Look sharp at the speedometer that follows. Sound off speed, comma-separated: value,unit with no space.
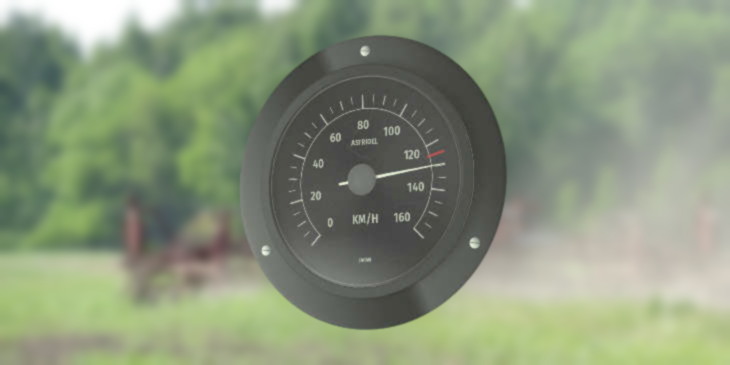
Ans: 130,km/h
